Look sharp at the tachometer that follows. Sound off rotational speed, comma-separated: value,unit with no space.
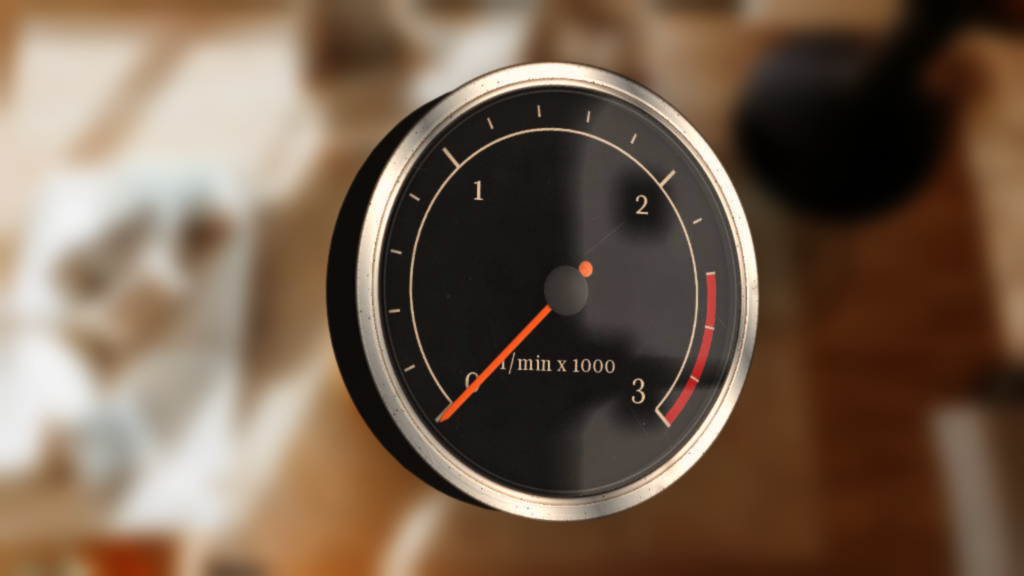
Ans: 0,rpm
